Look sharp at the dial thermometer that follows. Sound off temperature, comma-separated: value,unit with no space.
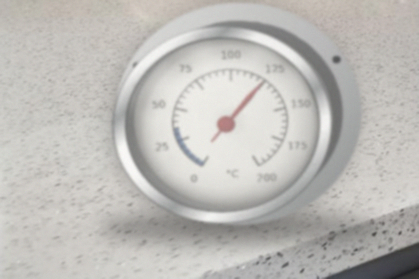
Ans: 125,°C
